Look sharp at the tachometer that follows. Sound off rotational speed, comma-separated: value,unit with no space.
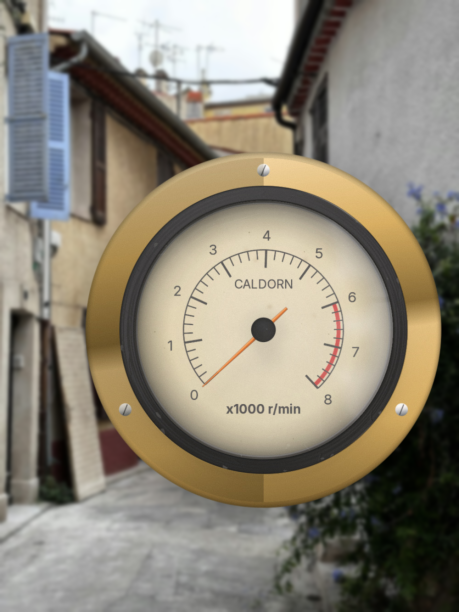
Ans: 0,rpm
